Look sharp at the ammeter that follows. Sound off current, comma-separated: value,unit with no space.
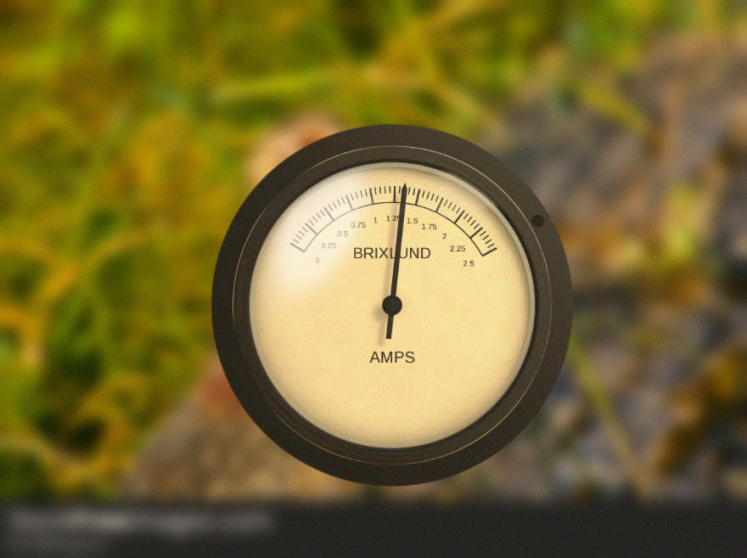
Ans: 1.35,A
